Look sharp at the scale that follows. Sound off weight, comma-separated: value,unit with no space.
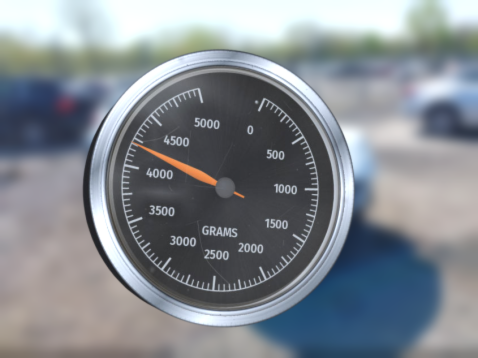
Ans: 4200,g
